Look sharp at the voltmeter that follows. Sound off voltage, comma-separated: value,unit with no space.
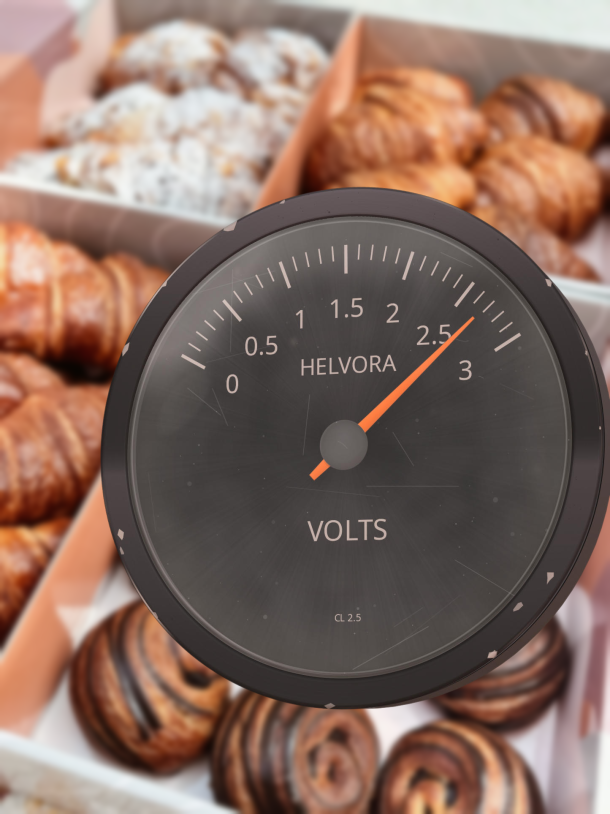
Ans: 2.7,V
